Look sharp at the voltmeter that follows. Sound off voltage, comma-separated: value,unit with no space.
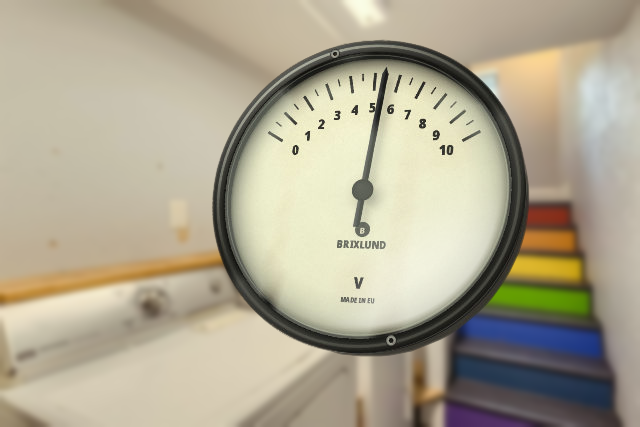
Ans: 5.5,V
